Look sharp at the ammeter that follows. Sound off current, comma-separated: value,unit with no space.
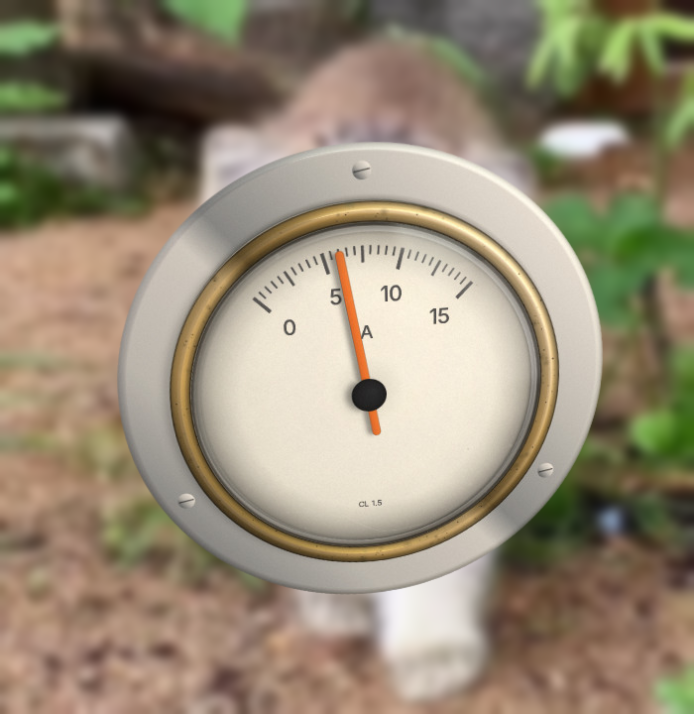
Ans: 6,A
